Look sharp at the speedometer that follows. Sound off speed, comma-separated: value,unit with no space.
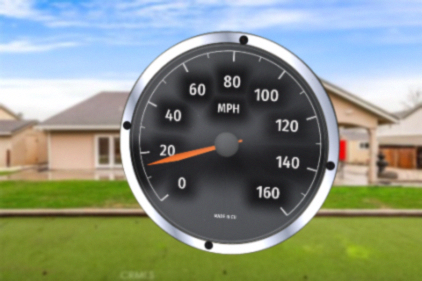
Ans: 15,mph
